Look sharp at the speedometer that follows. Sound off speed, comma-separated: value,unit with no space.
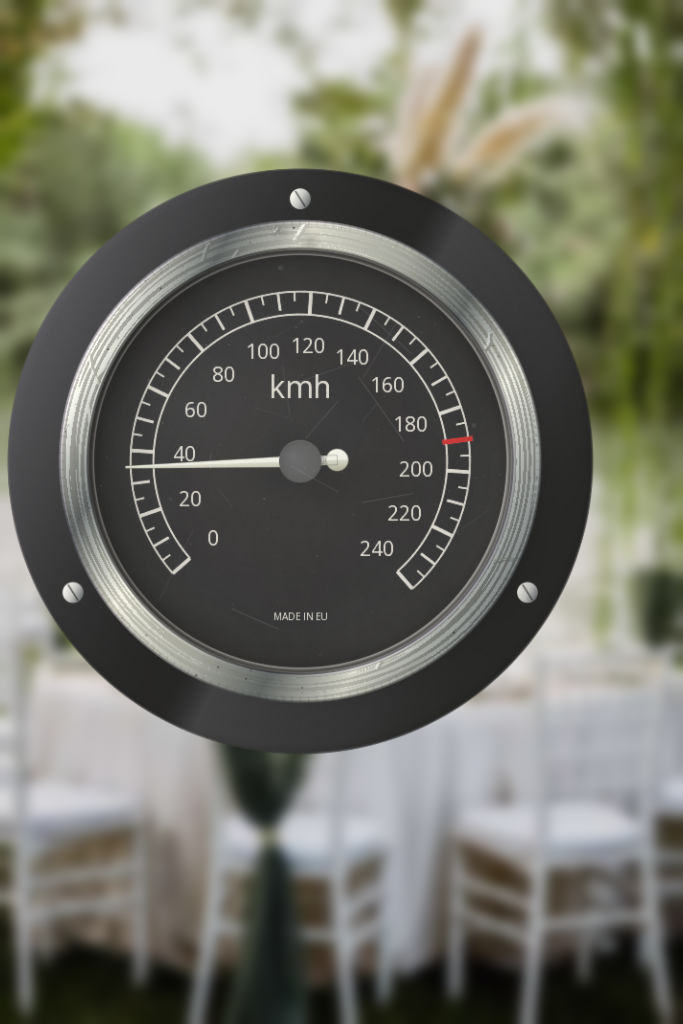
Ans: 35,km/h
